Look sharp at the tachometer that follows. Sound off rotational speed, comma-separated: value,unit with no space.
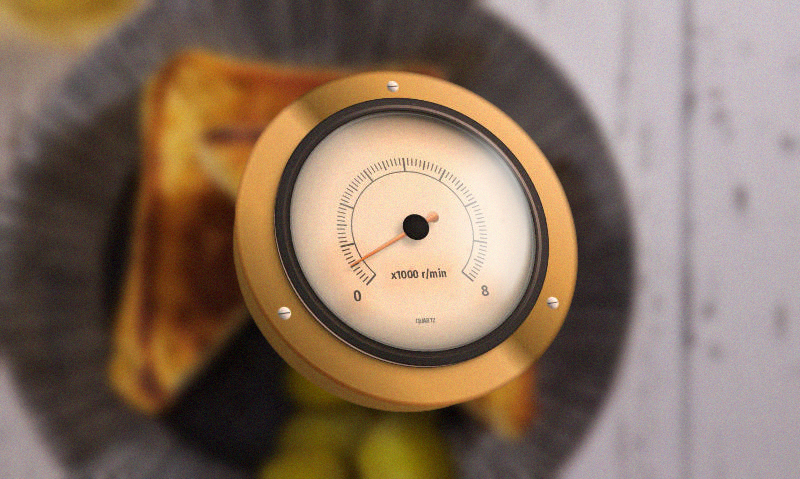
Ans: 500,rpm
